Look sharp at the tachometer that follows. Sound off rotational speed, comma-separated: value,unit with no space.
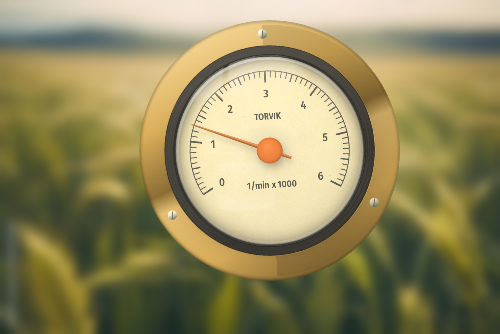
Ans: 1300,rpm
